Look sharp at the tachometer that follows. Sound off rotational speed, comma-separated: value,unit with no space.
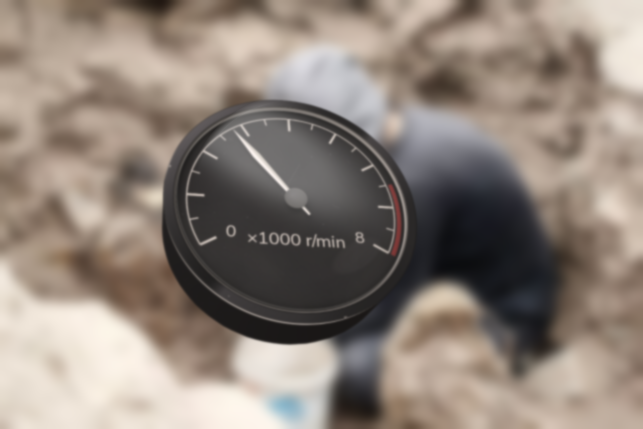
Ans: 2750,rpm
